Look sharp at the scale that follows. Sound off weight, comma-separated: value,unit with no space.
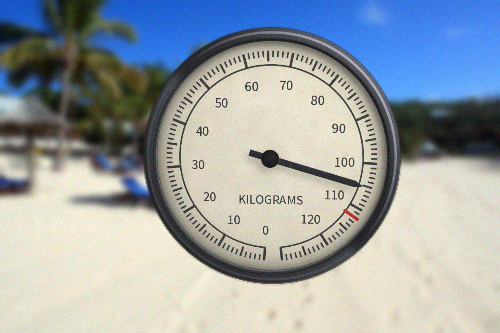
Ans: 105,kg
